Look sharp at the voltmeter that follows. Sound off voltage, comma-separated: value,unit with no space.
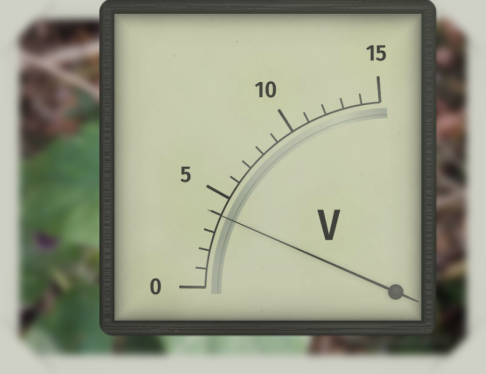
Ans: 4,V
